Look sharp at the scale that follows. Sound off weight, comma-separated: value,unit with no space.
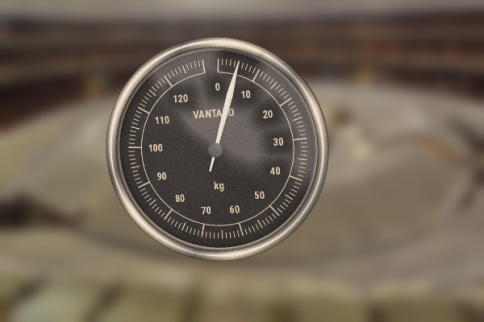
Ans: 5,kg
